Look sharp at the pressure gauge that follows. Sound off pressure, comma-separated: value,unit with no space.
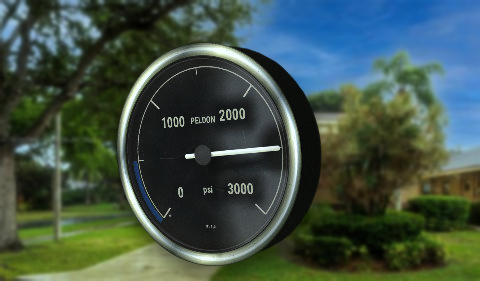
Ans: 2500,psi
